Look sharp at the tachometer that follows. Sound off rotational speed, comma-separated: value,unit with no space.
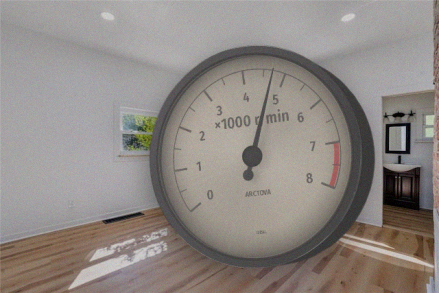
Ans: 4750,rpm
